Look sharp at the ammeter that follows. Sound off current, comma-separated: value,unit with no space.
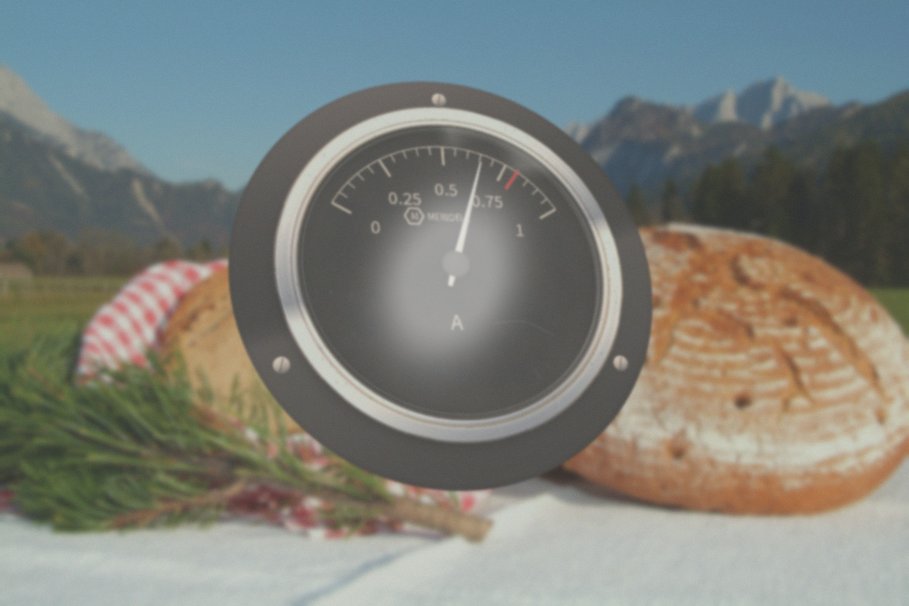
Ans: 0.65,A
